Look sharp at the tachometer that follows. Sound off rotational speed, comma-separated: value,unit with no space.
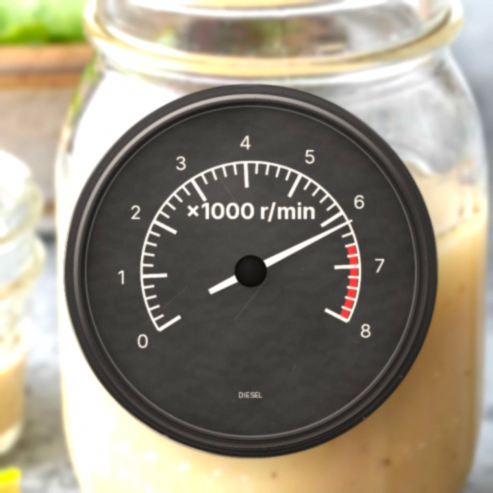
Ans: 6200,rpm
